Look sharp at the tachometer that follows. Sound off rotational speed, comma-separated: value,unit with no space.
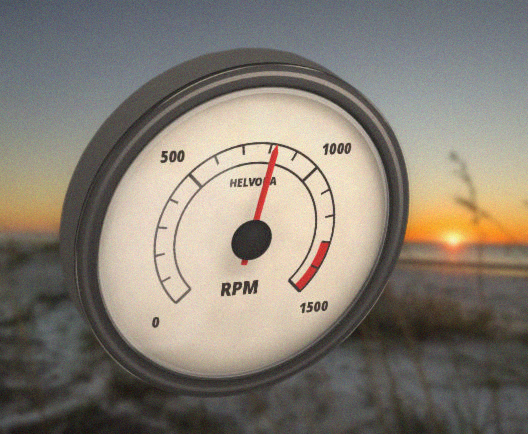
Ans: 800,rpm
